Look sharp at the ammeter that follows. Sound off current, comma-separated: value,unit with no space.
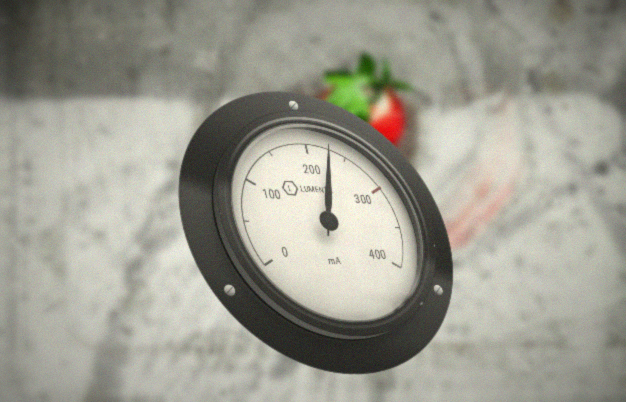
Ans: 225,mA
